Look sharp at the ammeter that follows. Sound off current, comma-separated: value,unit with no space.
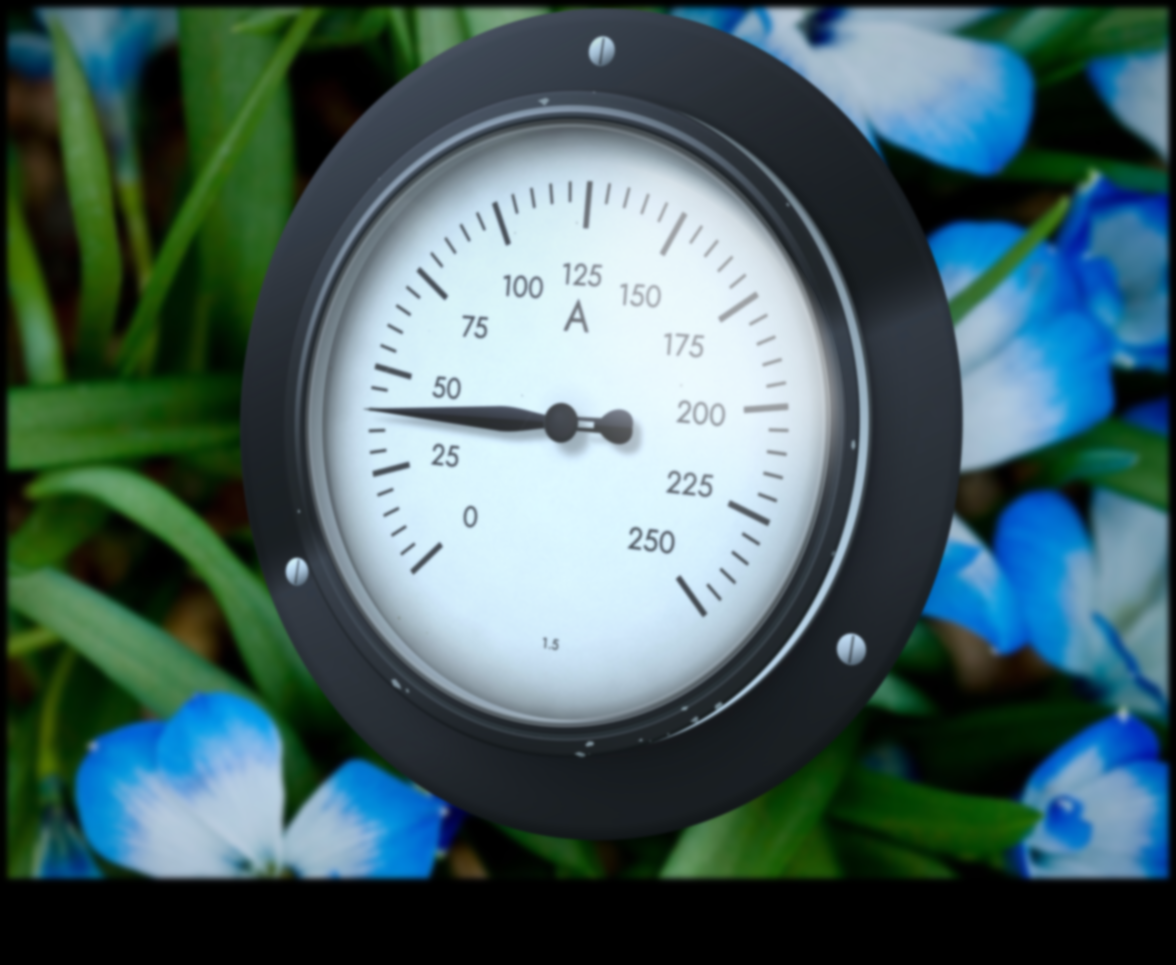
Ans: 40,A
